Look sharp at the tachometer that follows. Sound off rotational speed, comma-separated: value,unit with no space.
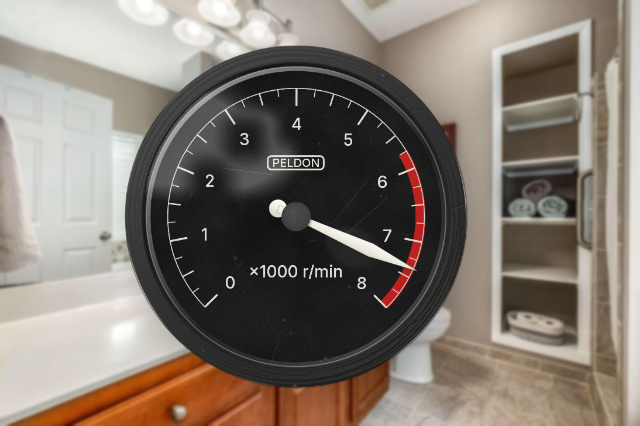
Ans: 7375,rpm
